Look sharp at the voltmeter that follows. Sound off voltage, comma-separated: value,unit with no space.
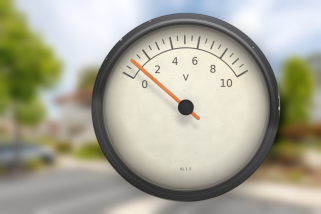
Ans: 1,V
